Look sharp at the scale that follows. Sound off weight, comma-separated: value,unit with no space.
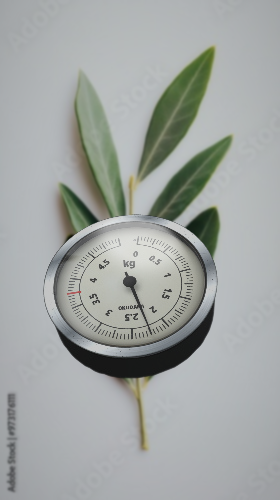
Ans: 2.25,kg
